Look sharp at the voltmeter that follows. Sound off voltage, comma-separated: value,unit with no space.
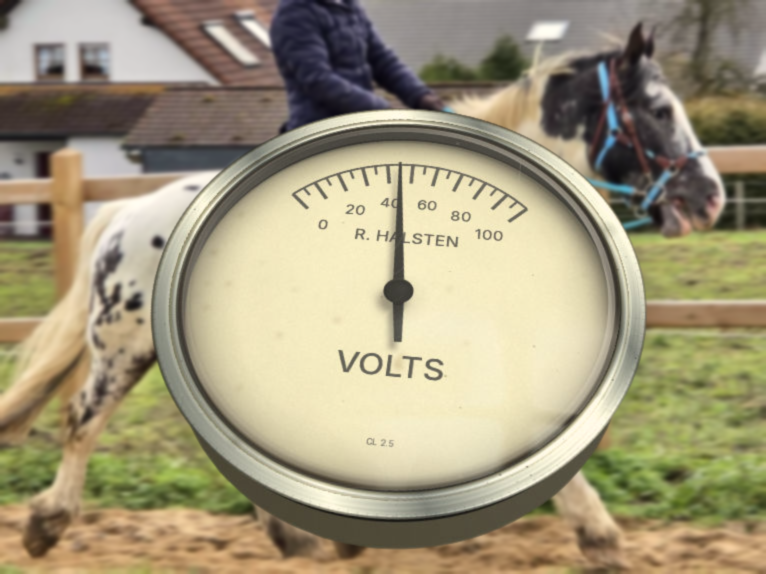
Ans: 45,V
